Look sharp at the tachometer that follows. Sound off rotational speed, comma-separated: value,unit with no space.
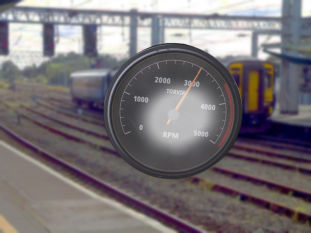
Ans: 3000,rpm
